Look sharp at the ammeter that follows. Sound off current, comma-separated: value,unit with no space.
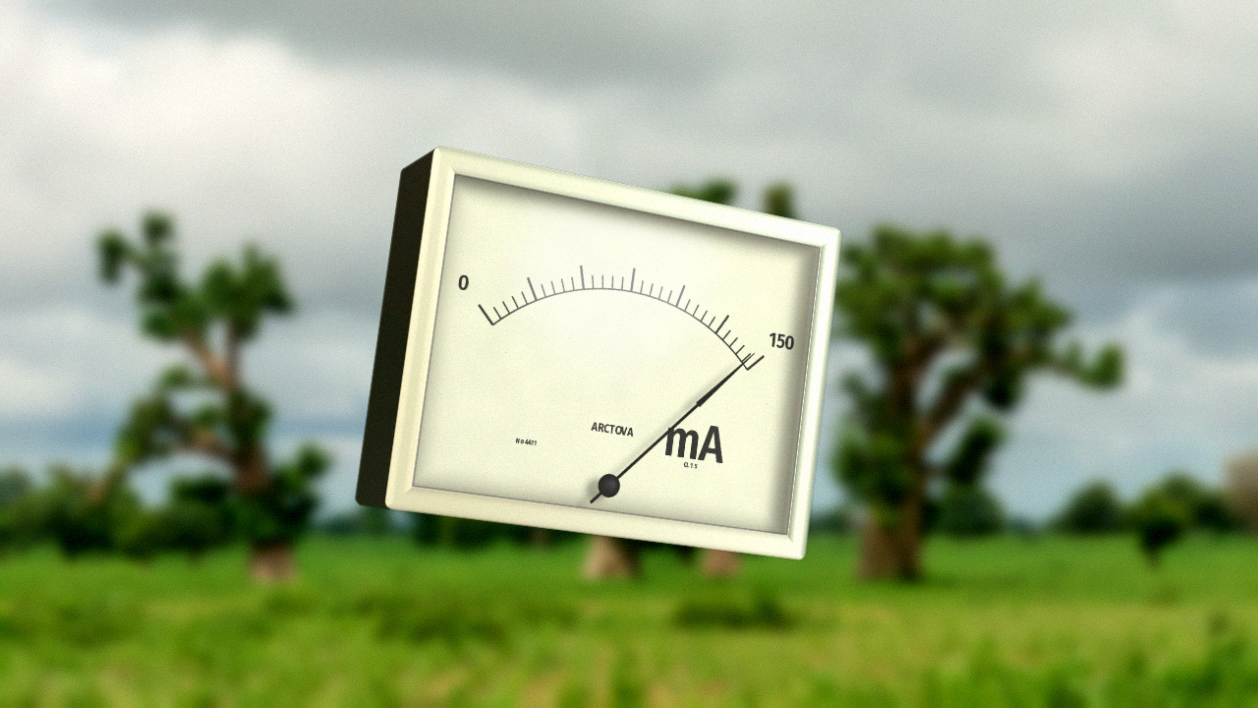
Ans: 145,mA
